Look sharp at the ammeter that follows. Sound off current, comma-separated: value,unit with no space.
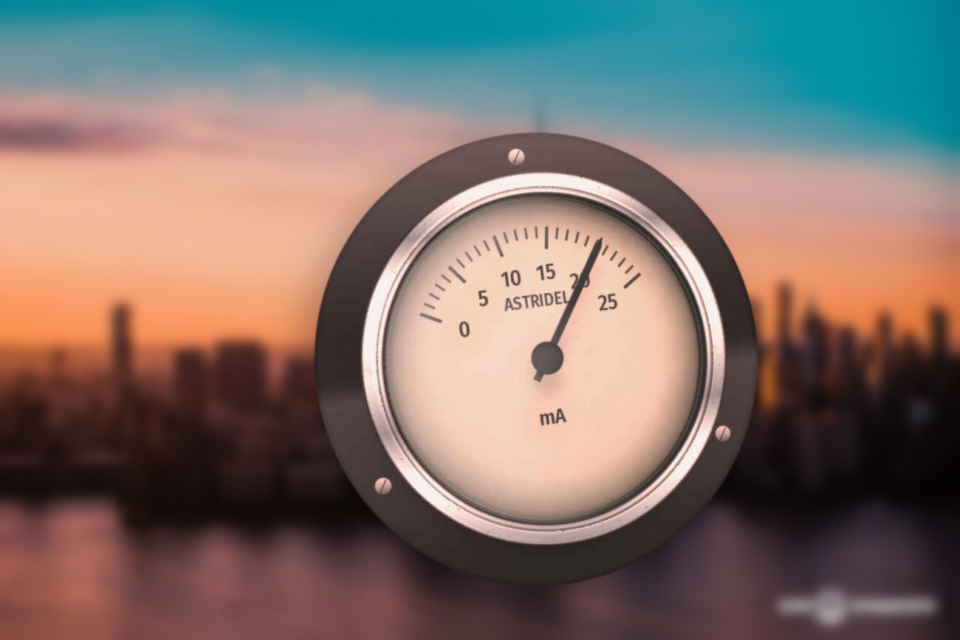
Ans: 20,mA
